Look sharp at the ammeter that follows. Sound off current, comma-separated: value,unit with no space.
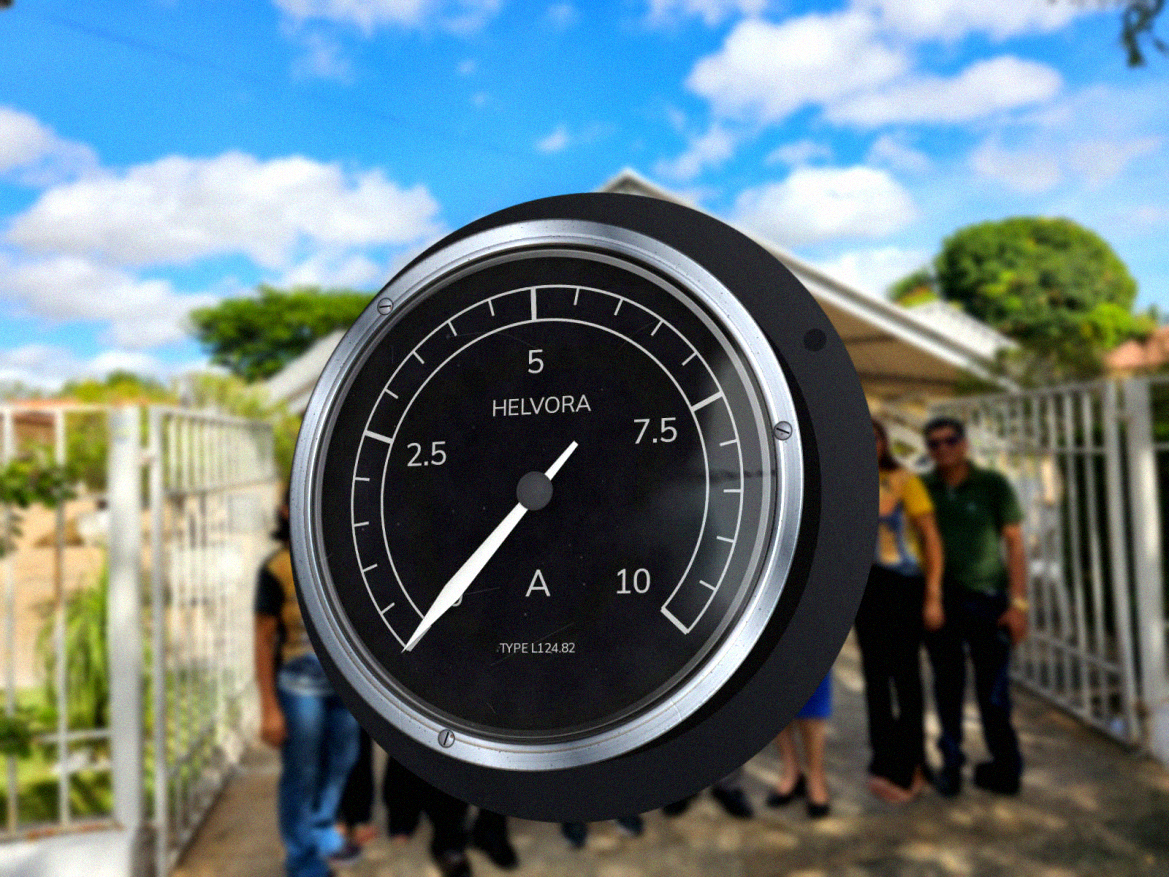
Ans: 0,A
